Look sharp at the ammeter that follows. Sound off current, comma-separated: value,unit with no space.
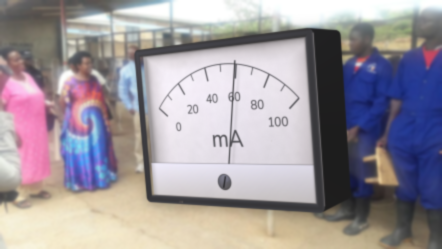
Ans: 60,mA
